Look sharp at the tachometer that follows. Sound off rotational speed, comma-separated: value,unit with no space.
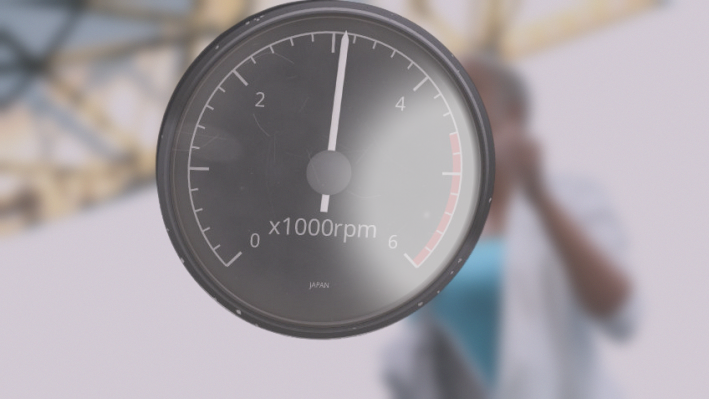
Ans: 3100,rpm
